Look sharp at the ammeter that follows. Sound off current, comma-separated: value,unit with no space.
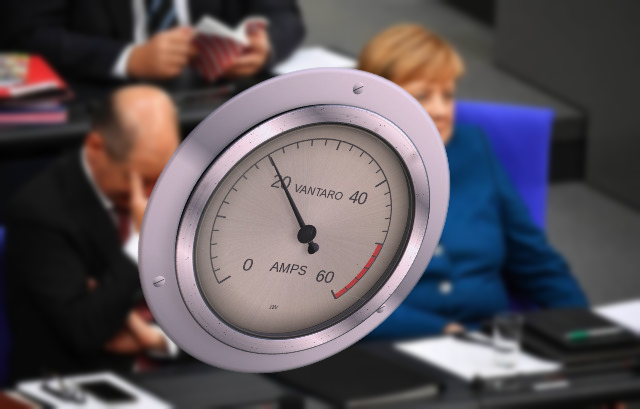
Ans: 20,A
